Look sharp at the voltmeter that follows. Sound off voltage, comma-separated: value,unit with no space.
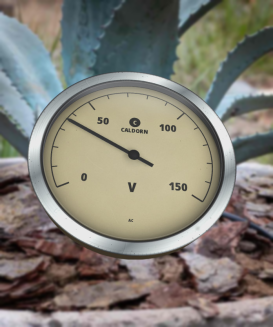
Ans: 35,V
